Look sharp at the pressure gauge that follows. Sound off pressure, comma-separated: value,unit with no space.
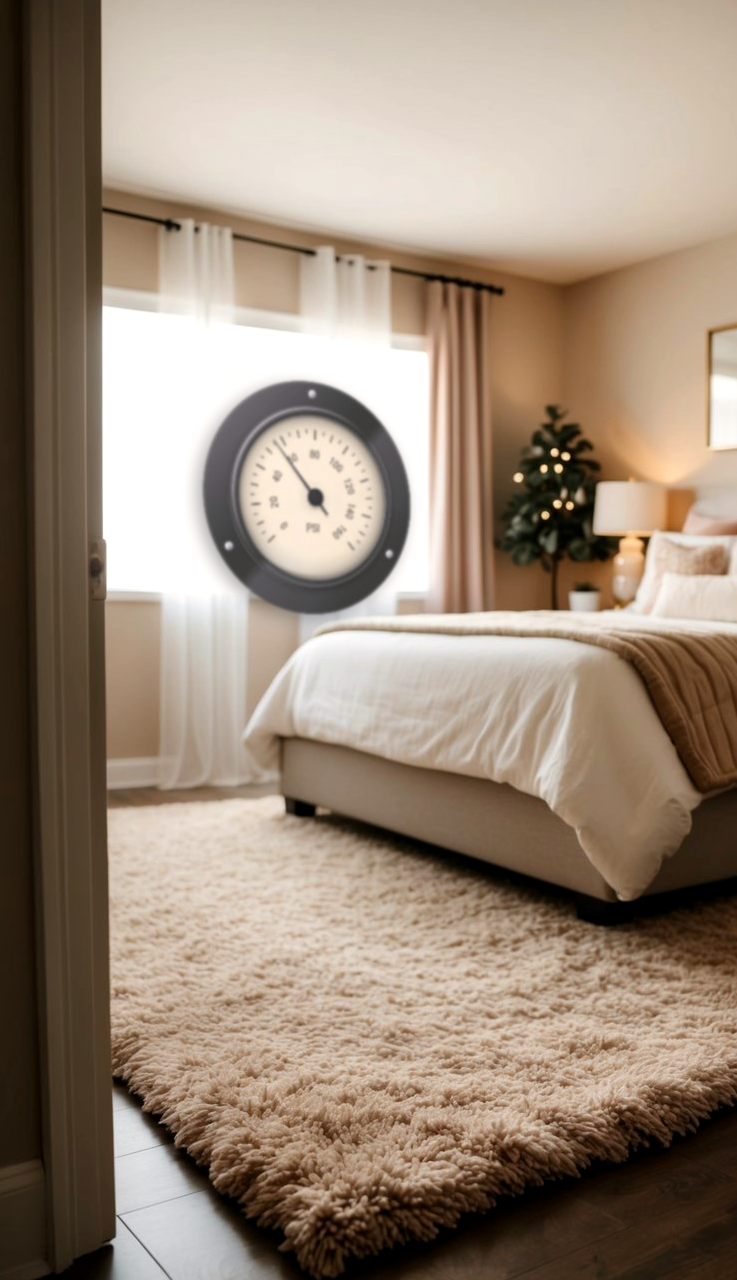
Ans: 55,psi
